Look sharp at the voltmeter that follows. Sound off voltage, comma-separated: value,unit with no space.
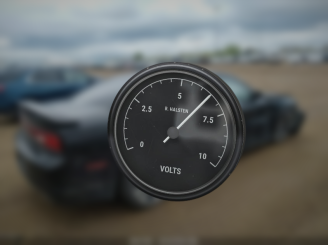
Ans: 6.5,V
